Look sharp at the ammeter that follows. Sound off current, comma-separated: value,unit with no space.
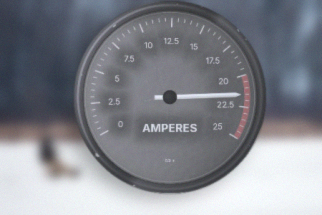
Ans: 21.5,A
